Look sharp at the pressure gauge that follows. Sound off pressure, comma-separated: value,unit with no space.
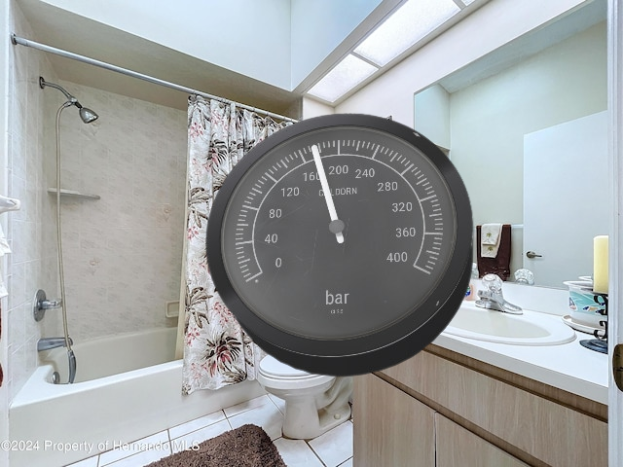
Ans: 175,bar
